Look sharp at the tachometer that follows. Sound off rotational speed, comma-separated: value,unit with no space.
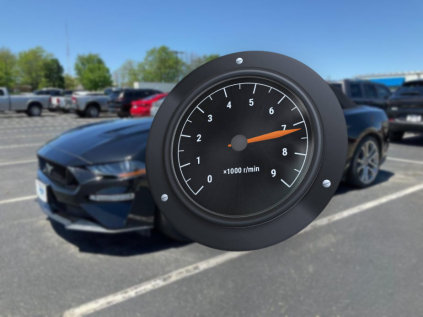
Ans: 7250,rpm
